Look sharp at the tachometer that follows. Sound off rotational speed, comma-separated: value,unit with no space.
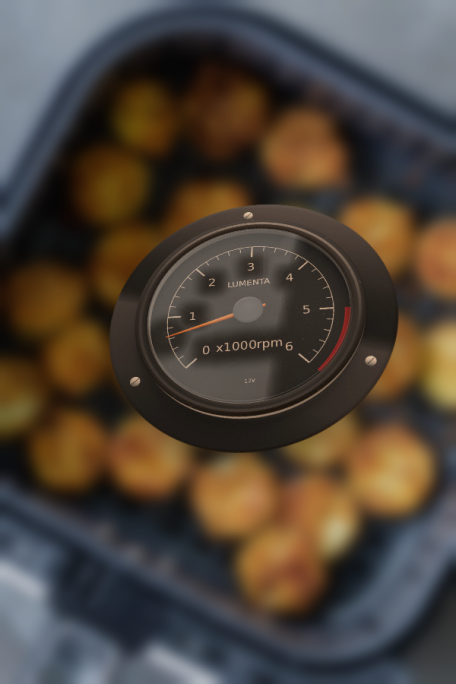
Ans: 600,rpm
